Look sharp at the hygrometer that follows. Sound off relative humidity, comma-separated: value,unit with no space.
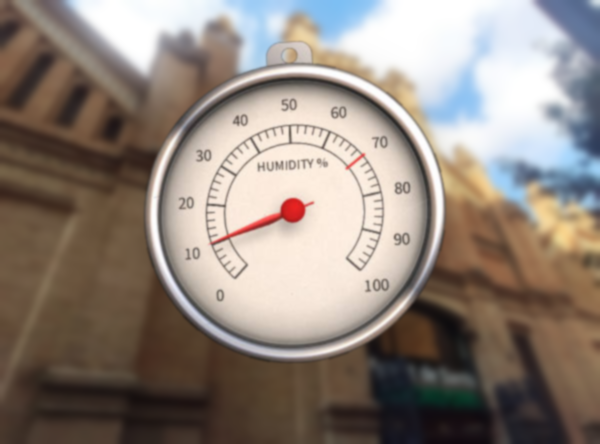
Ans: 10,%
